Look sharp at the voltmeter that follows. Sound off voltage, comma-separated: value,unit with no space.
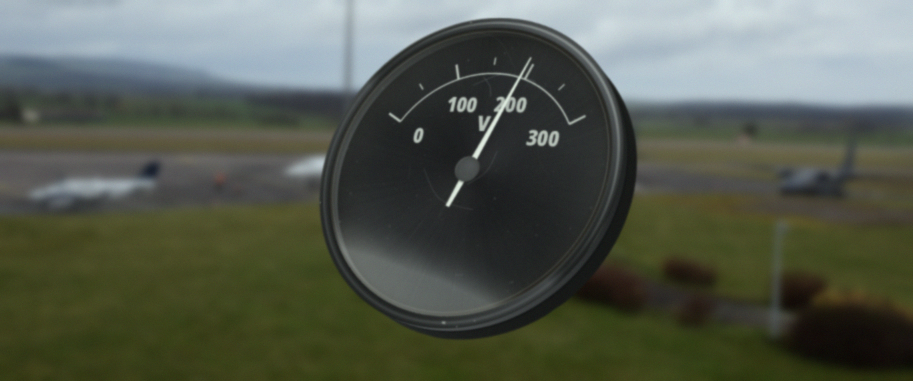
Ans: 200,V
